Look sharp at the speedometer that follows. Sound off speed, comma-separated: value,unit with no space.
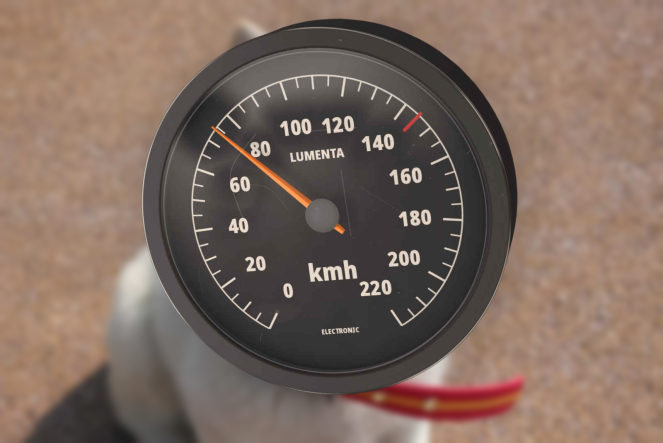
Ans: 75,km/h
